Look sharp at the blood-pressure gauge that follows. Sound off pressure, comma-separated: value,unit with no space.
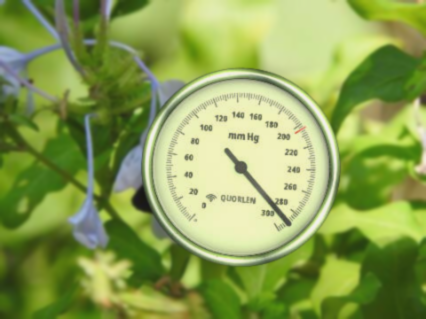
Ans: 290,mmHg
